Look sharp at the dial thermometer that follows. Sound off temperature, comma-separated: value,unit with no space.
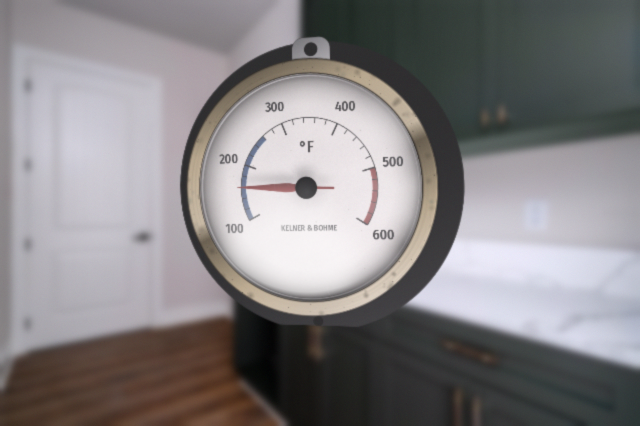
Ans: 160,°F
